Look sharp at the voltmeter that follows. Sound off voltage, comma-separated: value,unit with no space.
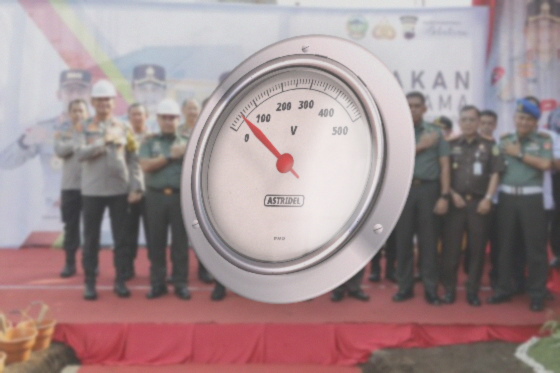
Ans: 50,V
